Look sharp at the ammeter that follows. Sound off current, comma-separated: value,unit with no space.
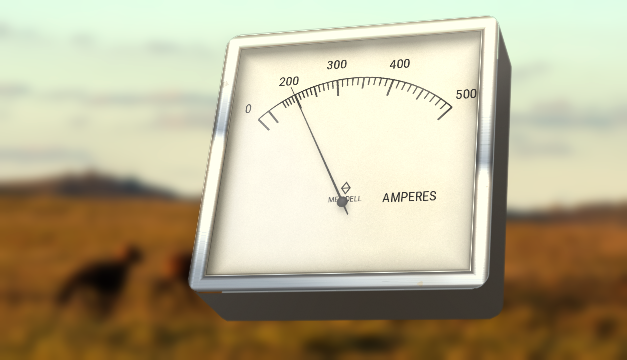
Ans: 200,A
